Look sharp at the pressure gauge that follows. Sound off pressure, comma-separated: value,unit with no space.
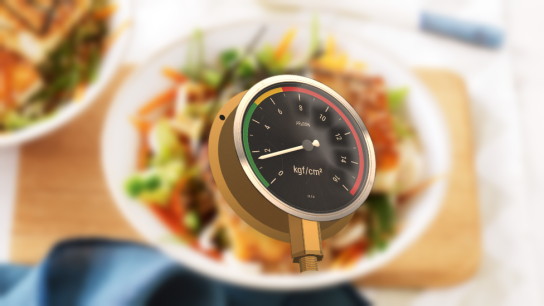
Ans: 1.5,kg/cm²
